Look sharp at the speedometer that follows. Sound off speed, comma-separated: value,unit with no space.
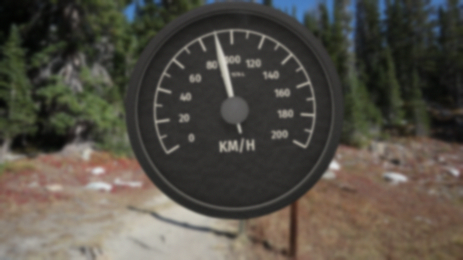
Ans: 90,km/h
